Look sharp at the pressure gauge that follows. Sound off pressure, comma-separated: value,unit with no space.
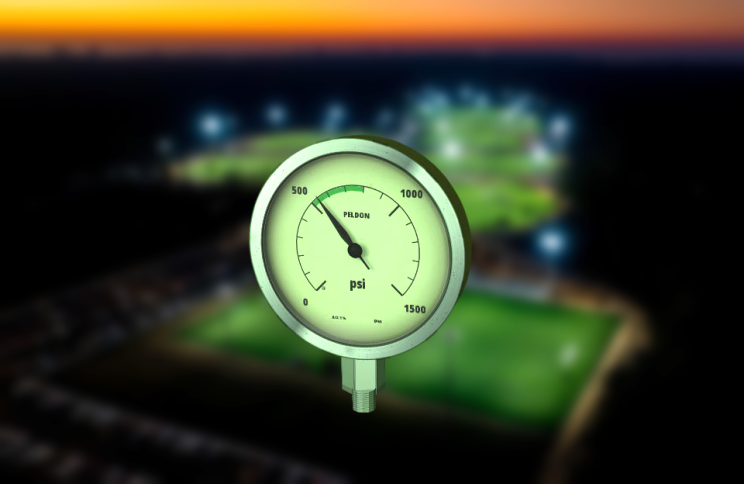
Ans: 550,psi
